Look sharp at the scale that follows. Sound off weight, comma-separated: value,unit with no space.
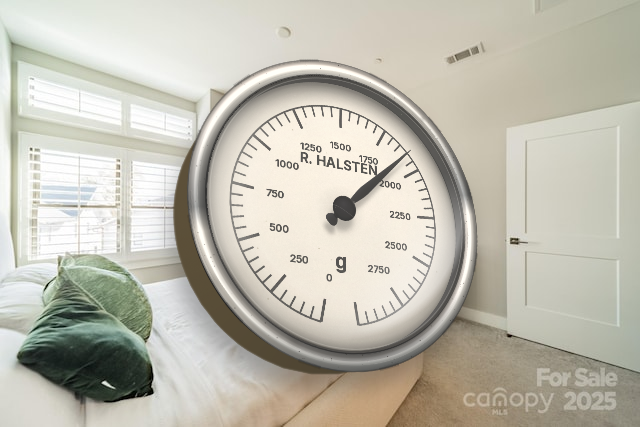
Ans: 1900,g
